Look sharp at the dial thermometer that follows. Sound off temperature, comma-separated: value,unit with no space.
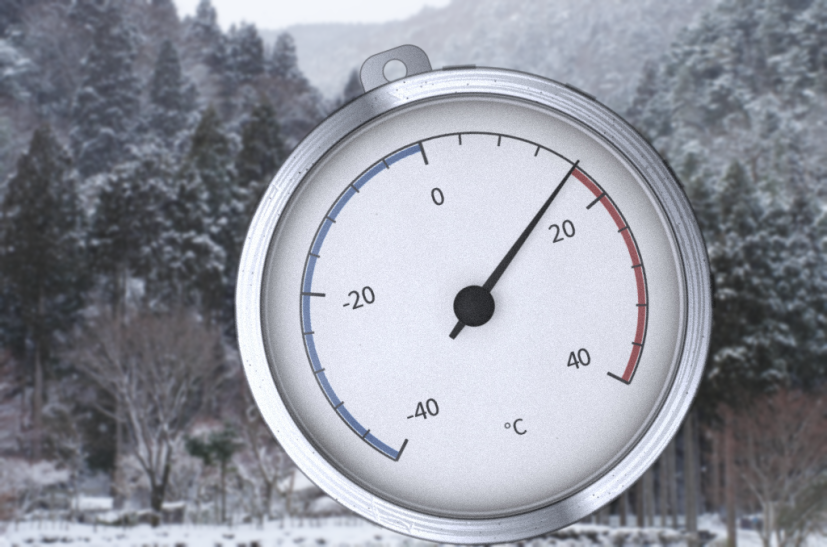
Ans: 16,°C
